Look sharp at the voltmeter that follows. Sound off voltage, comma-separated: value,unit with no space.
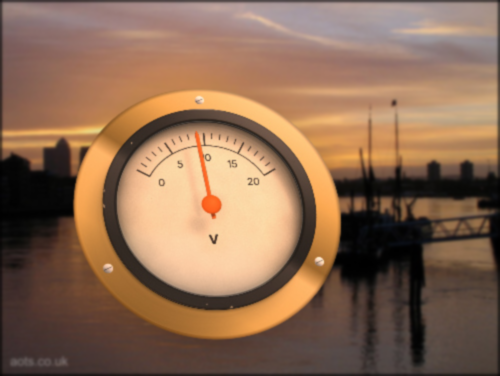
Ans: 9,V
